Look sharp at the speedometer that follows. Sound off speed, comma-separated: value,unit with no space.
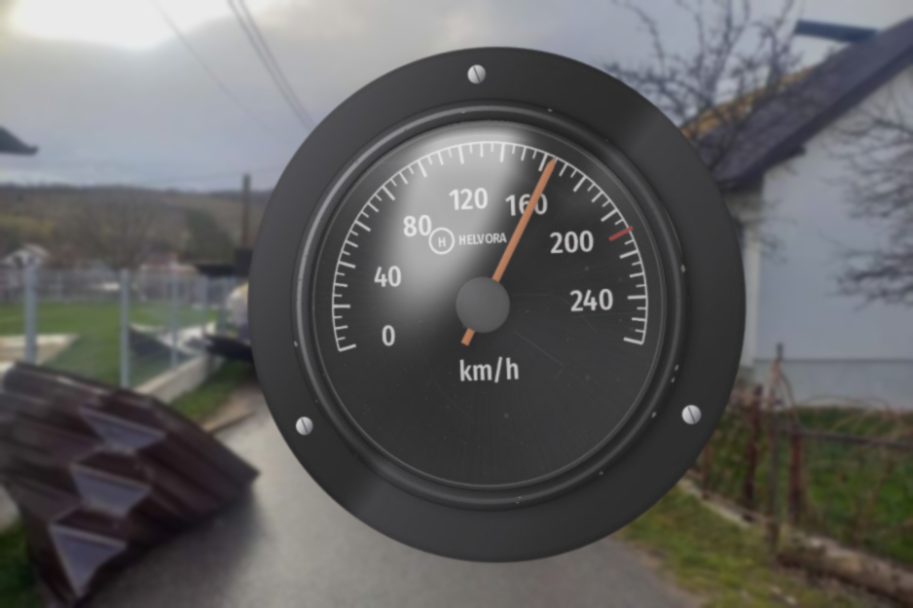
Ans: 165,km/h
